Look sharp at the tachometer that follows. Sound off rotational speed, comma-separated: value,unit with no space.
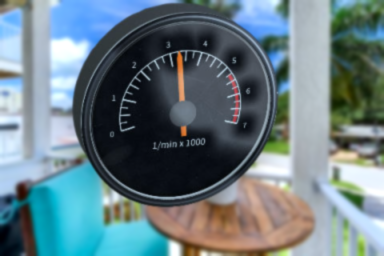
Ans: 3250,rpm
